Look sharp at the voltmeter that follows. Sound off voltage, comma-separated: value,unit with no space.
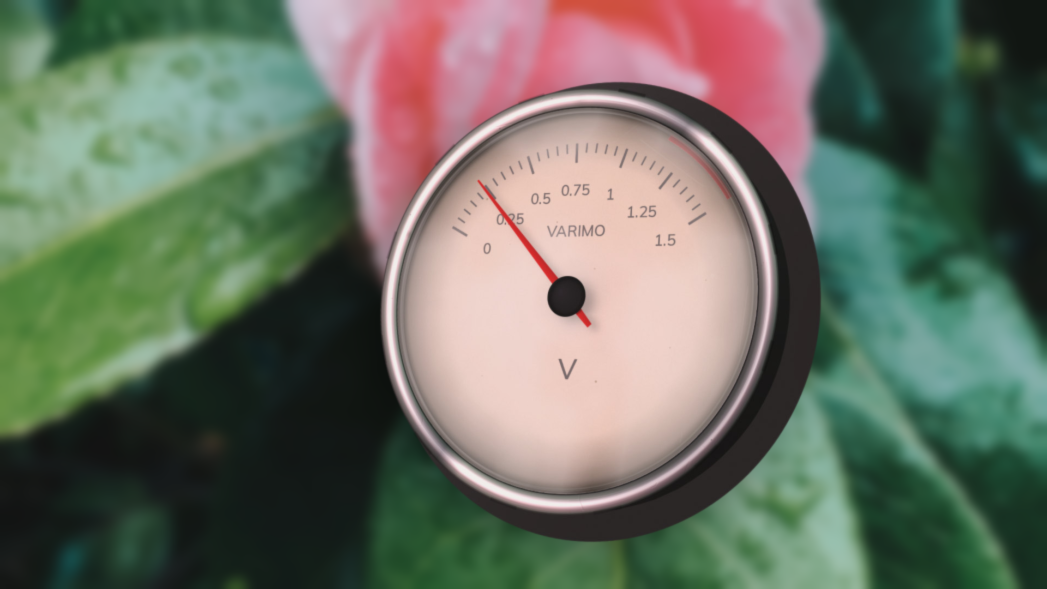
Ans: 0.25,V
